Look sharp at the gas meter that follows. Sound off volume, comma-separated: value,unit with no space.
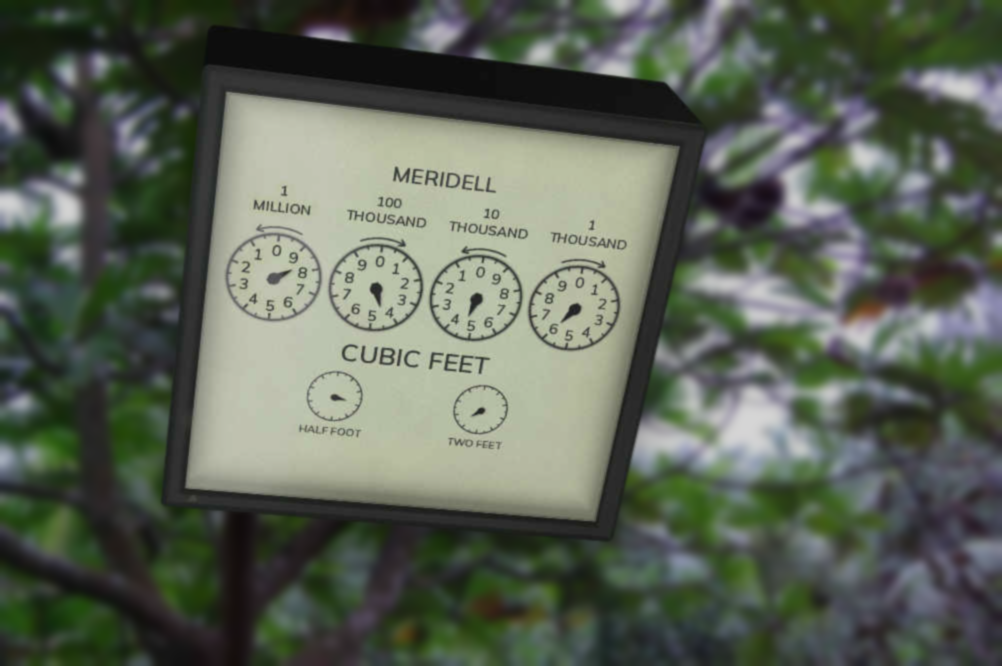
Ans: 844600,ft³
